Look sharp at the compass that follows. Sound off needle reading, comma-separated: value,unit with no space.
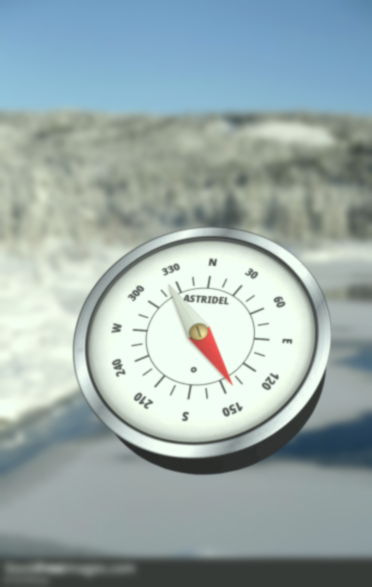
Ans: 142.5,°
